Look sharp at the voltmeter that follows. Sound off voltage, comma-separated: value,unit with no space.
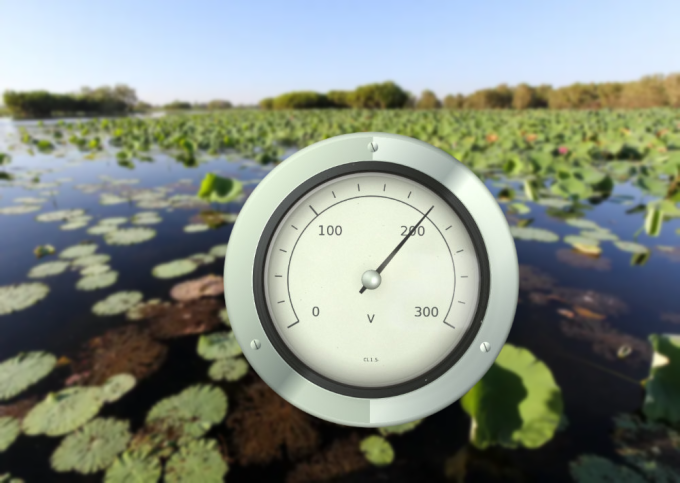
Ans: 200,V
